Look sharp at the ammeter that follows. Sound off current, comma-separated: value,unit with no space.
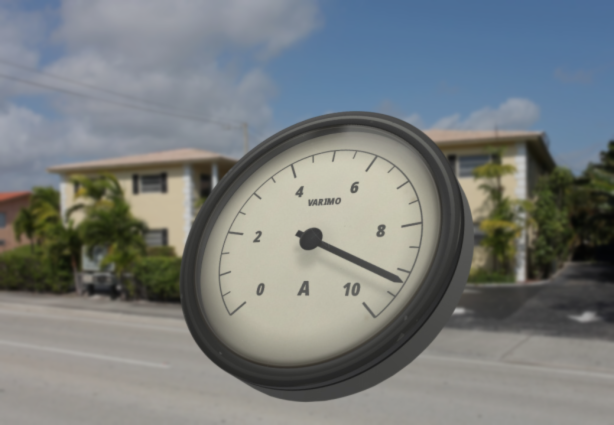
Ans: 9.25,A
